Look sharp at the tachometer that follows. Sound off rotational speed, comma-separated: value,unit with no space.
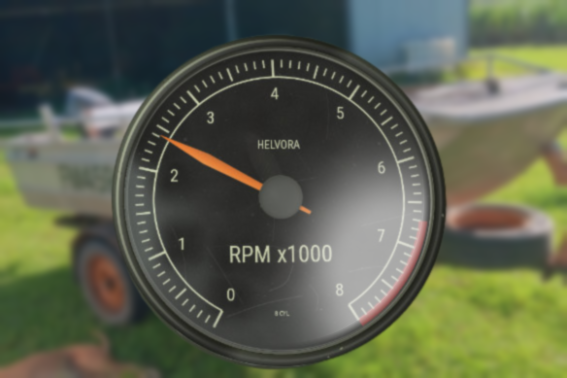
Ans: 2400,rpm
